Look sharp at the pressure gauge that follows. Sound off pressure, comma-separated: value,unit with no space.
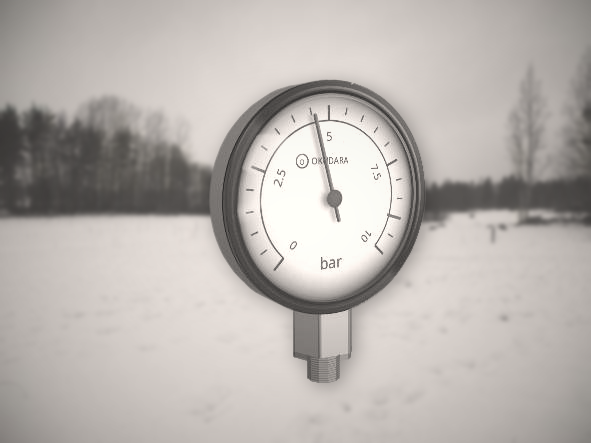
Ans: 4.5,bar
